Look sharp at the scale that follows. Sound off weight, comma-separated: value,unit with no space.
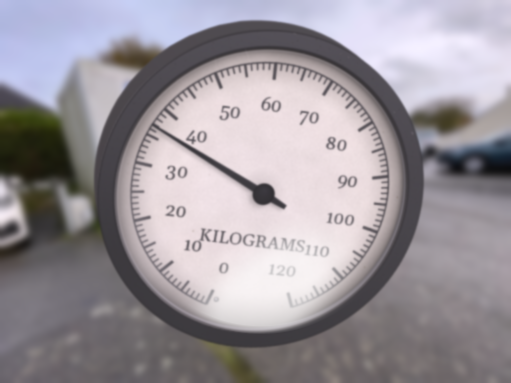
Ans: 37,kg
